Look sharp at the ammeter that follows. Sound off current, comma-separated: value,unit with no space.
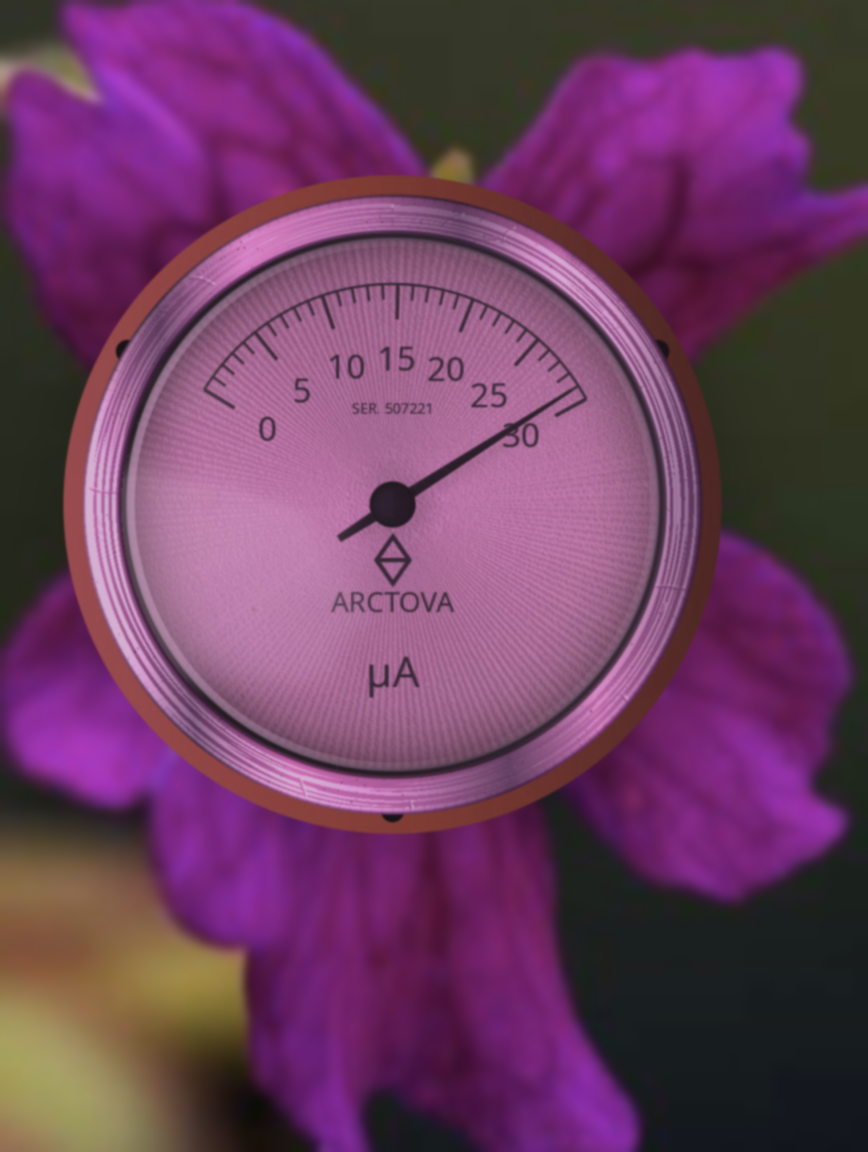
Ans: 29,µA
